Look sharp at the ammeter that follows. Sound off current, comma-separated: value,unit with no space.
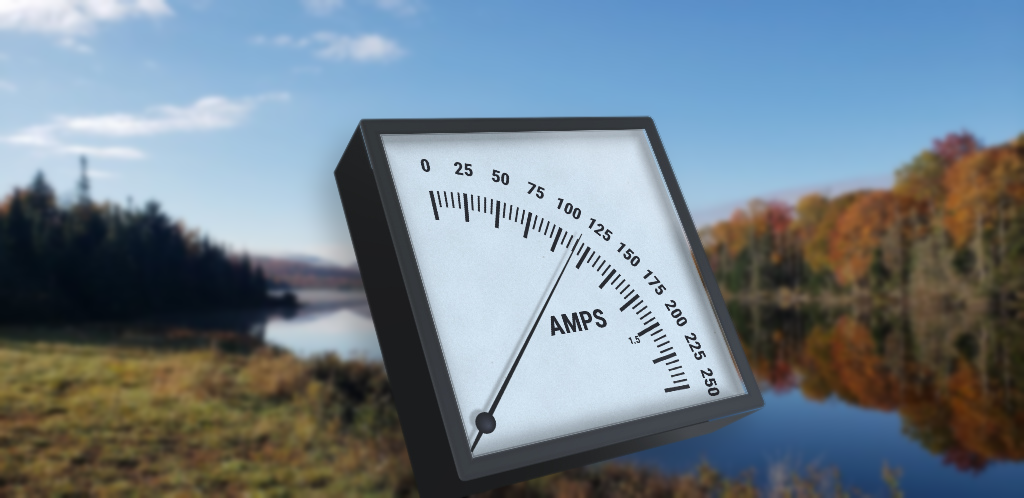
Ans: 115,A
